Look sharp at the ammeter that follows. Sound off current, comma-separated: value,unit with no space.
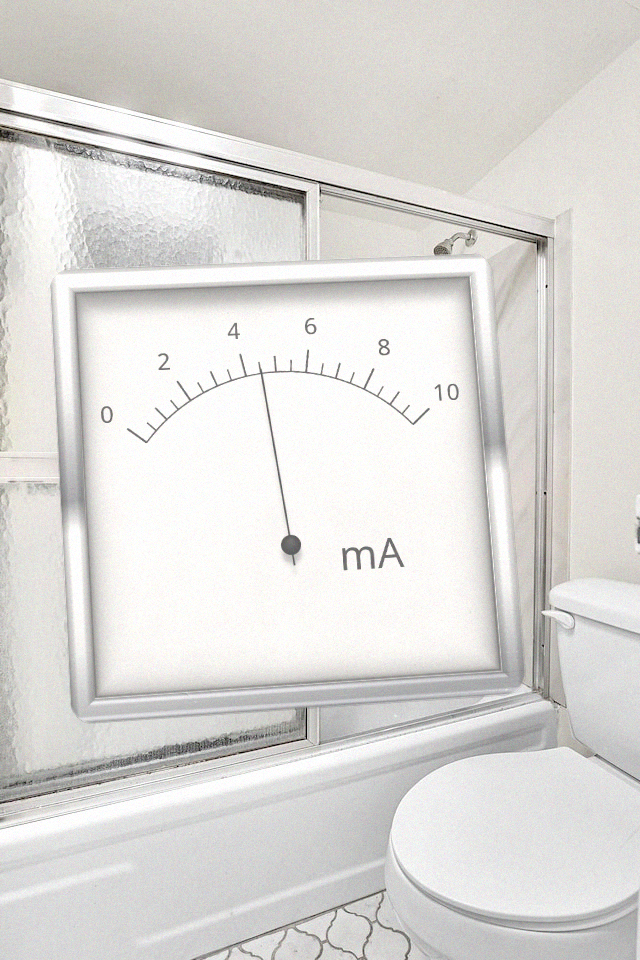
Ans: 4.5,mA
